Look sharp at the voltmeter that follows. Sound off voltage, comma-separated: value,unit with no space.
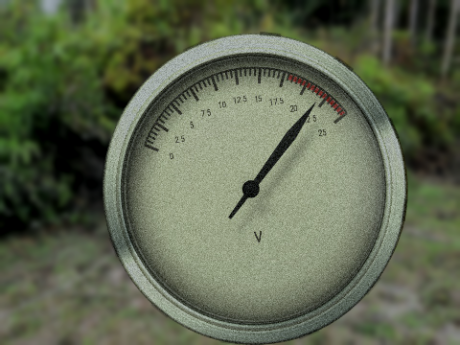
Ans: 22,V
